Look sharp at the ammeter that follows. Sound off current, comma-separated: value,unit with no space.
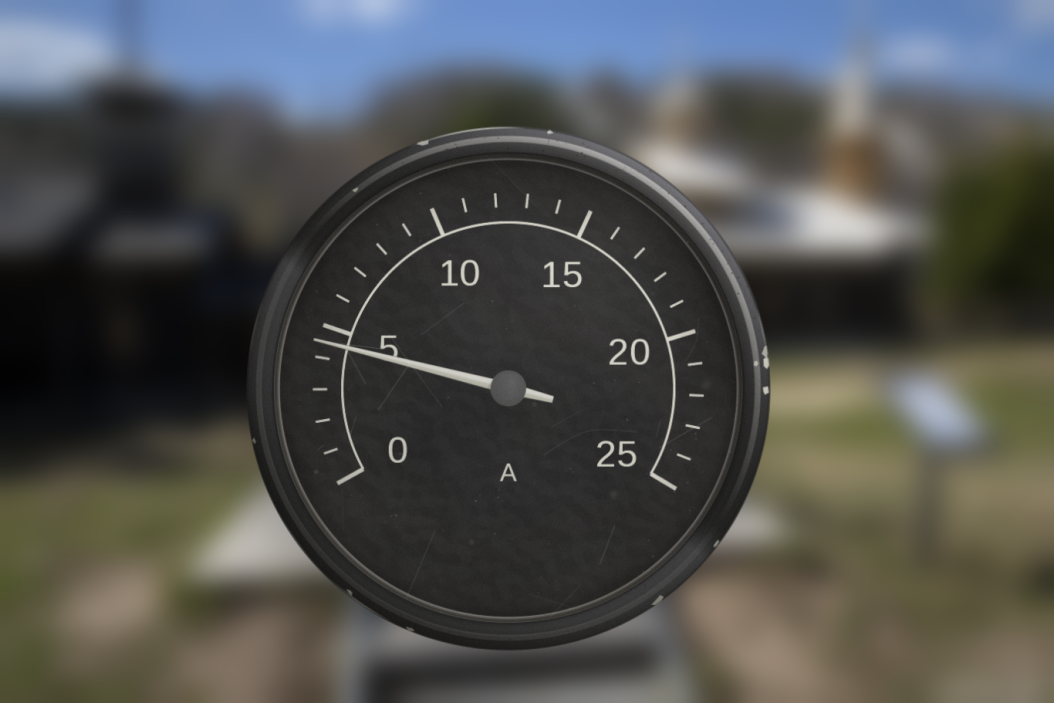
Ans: 4.5,A
